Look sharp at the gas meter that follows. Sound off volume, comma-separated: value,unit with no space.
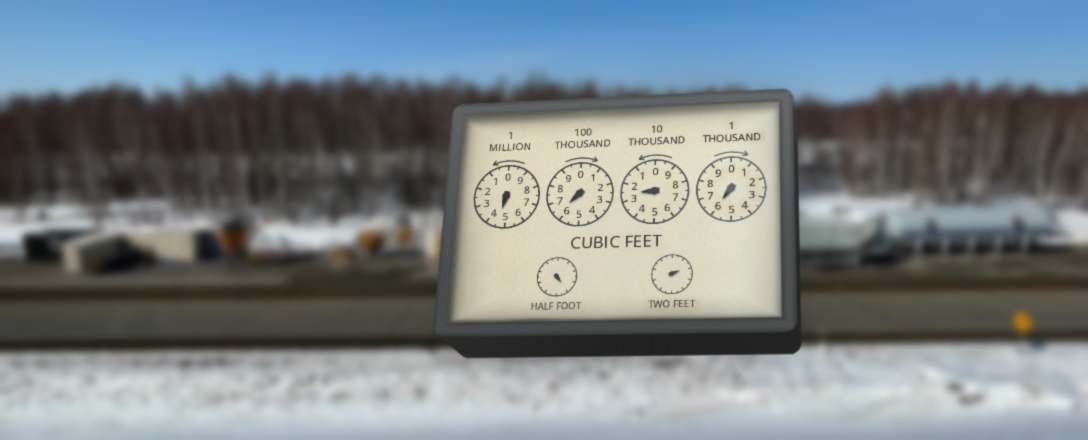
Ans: 462600,ft³
